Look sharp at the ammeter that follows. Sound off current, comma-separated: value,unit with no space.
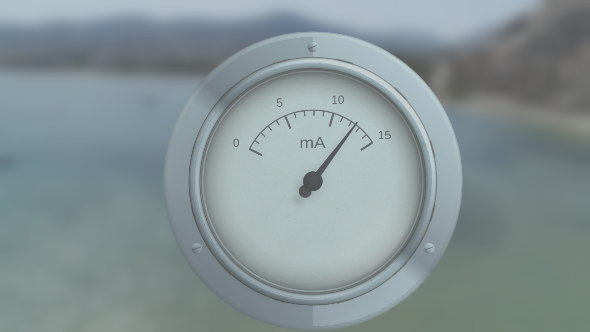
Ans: 12.5,mA
